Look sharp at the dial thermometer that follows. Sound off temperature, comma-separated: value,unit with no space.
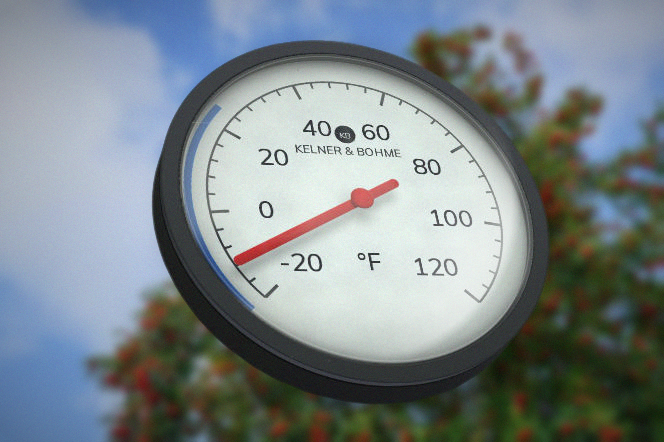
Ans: -12,°F
